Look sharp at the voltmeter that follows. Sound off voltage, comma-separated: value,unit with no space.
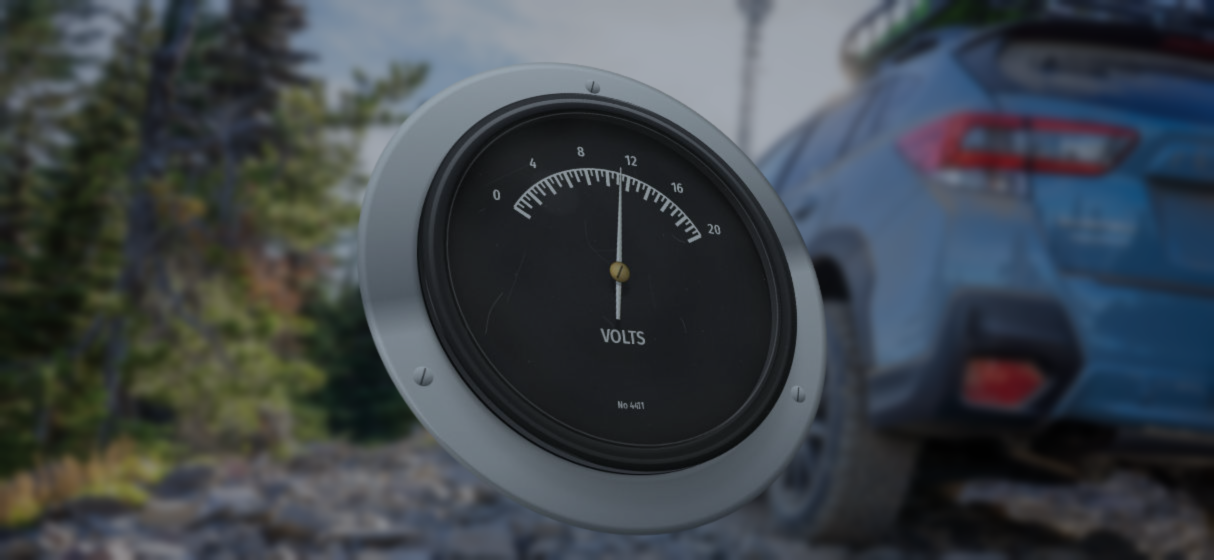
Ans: 11,V
